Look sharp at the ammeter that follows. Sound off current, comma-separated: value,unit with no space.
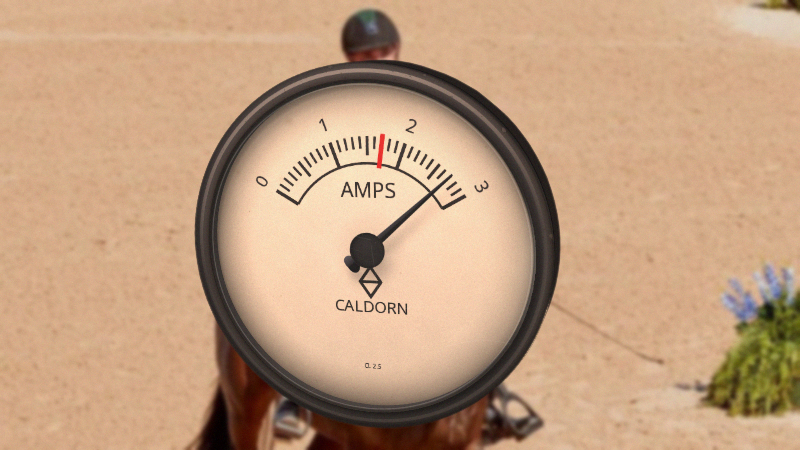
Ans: 2.7,A
